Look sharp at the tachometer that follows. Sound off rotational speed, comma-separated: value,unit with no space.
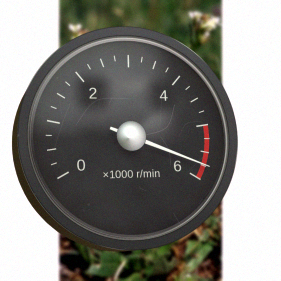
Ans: 5750,rpm
